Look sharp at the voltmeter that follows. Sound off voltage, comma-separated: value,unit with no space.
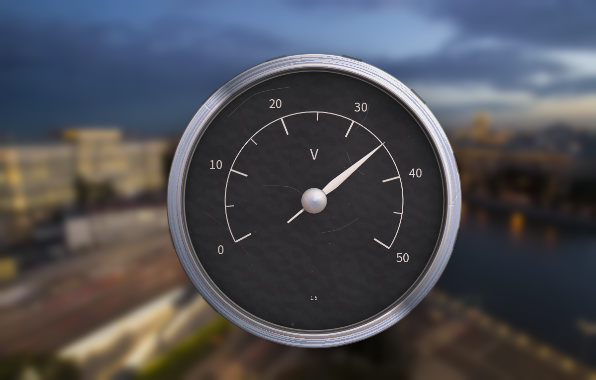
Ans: 35,V
